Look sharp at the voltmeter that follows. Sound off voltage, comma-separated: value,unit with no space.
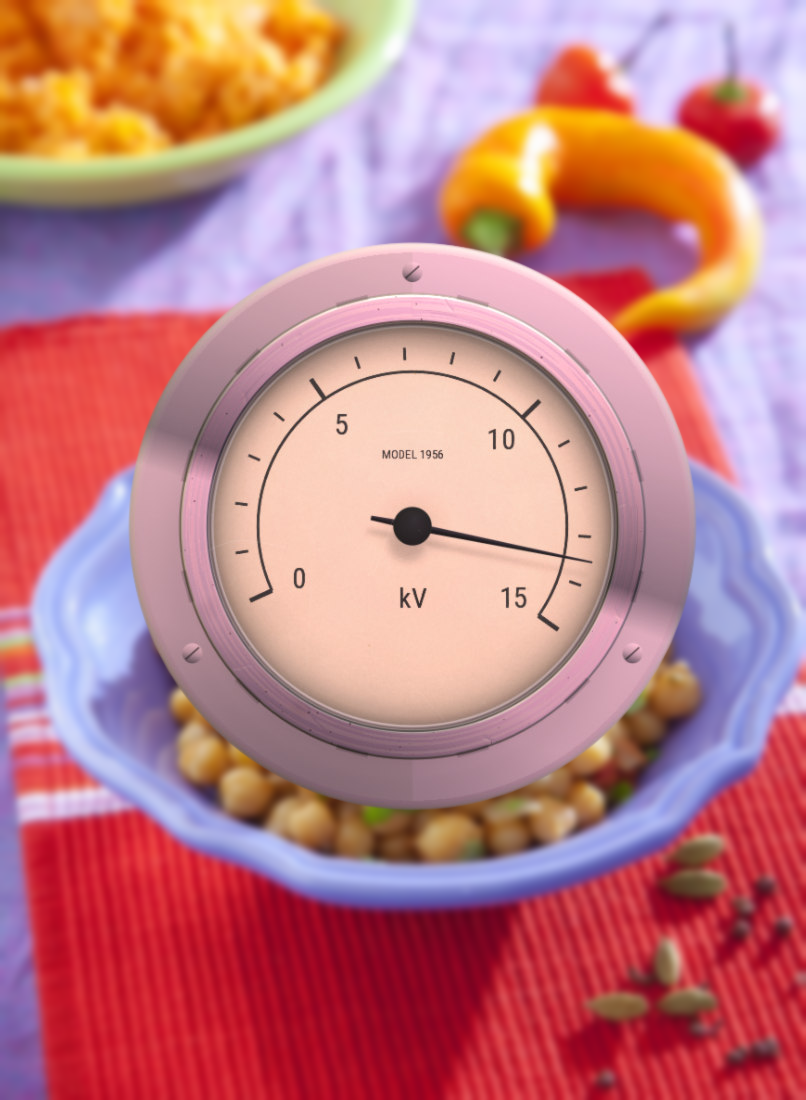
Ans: 13.5,kV
